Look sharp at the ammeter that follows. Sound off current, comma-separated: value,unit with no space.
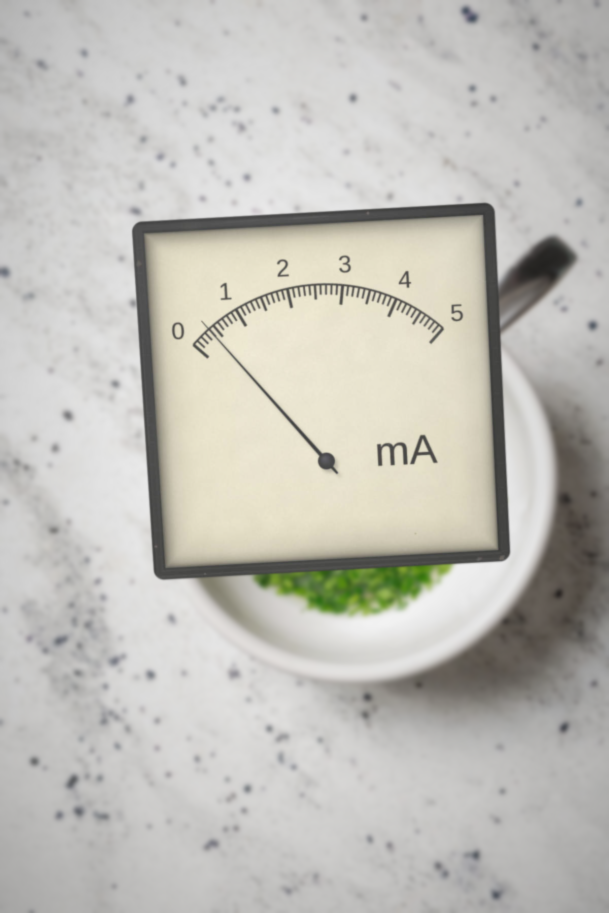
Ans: 0.4,mA
